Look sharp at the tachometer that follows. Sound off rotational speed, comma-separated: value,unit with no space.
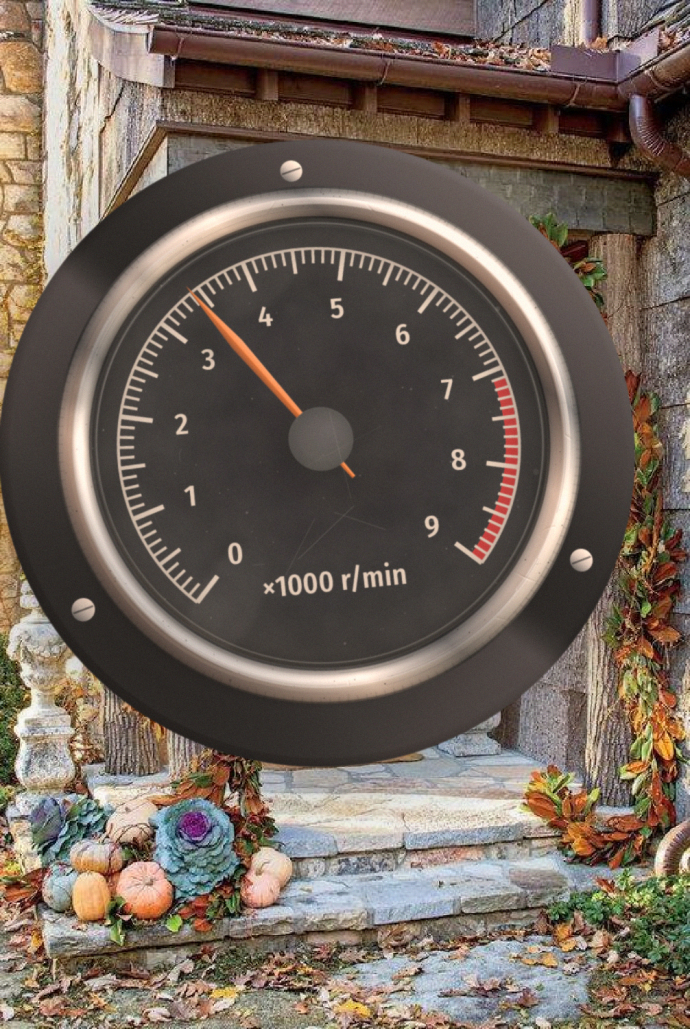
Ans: 3400,rpm
